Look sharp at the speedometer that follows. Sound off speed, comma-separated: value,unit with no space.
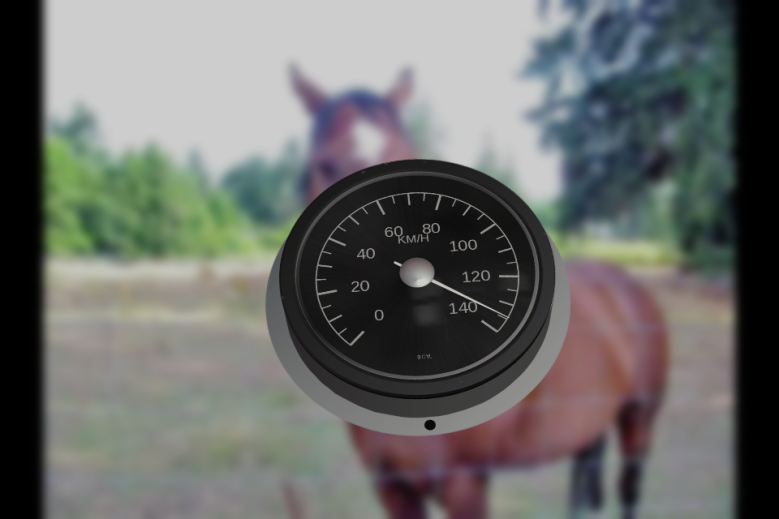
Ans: 135,km/h
